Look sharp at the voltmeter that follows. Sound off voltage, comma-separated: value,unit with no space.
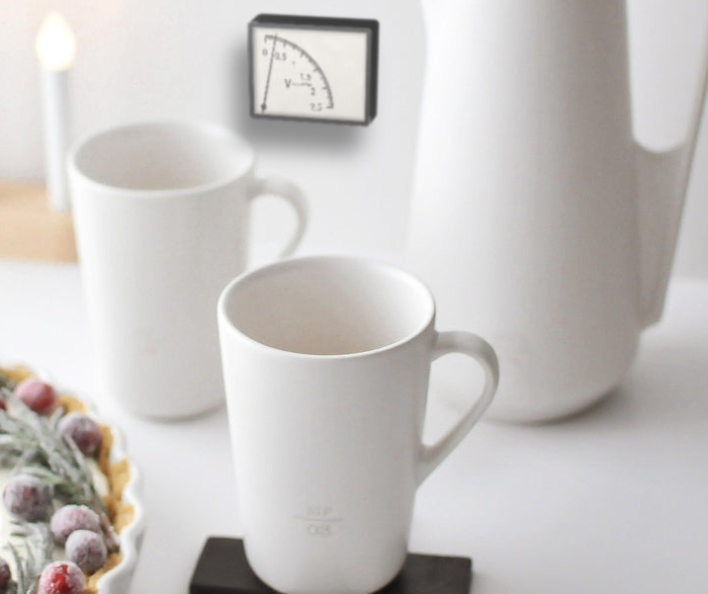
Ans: 0.25,V
